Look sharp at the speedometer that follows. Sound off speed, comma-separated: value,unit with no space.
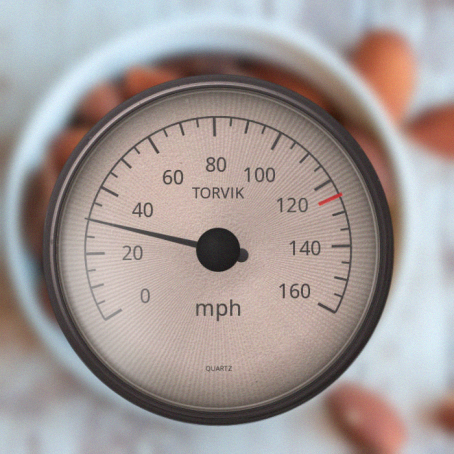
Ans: 30,mph
